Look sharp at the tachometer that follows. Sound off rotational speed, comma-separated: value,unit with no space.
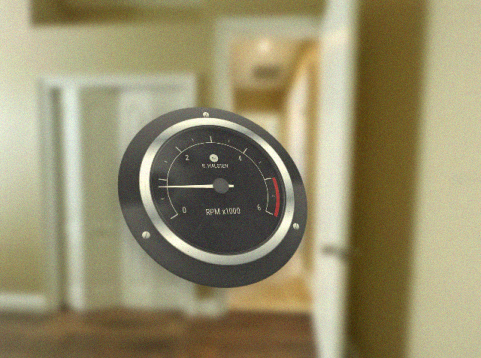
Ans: 750,rpm
